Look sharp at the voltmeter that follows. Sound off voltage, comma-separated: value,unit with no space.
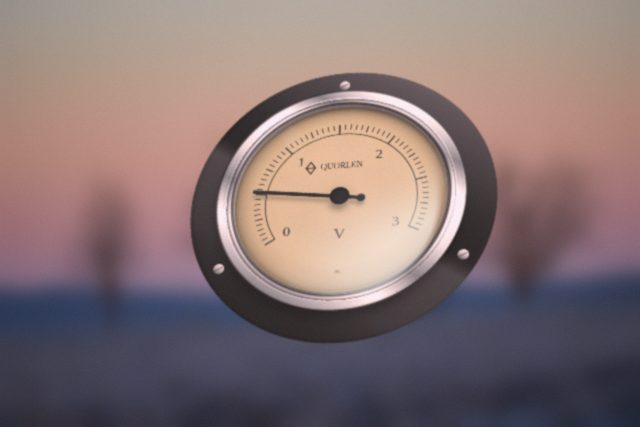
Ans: 0.5,V
